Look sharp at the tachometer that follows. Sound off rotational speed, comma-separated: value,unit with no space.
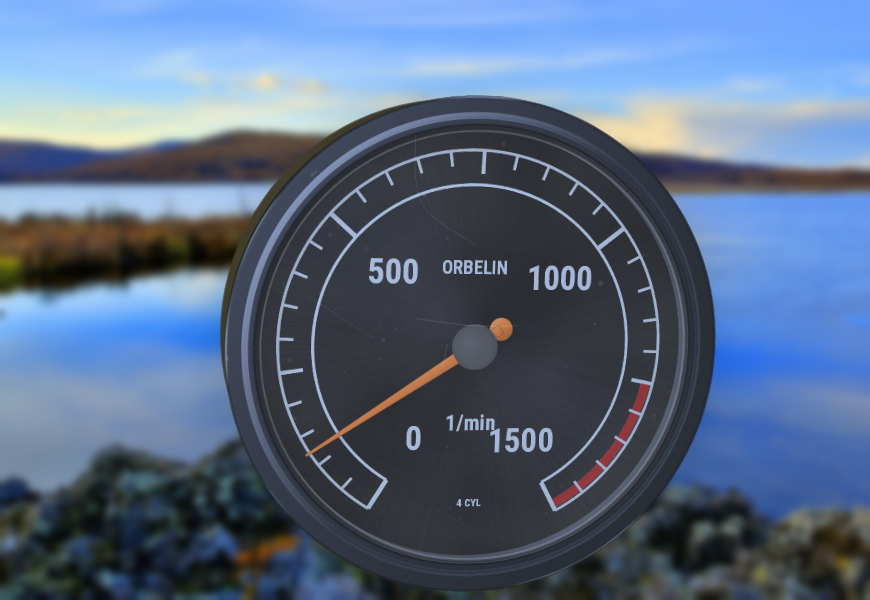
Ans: 125,rpm
